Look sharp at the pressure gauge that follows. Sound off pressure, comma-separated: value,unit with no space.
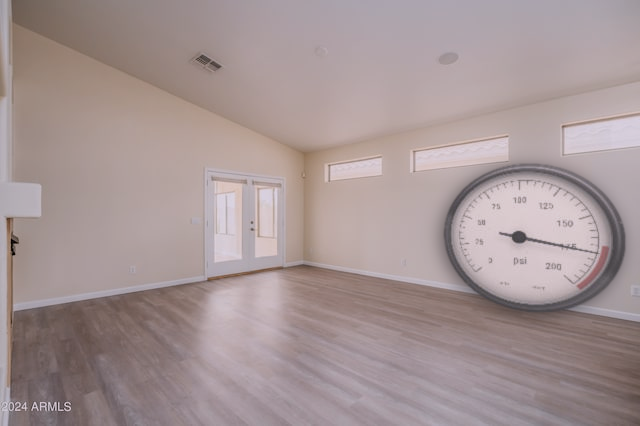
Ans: 175,psi
